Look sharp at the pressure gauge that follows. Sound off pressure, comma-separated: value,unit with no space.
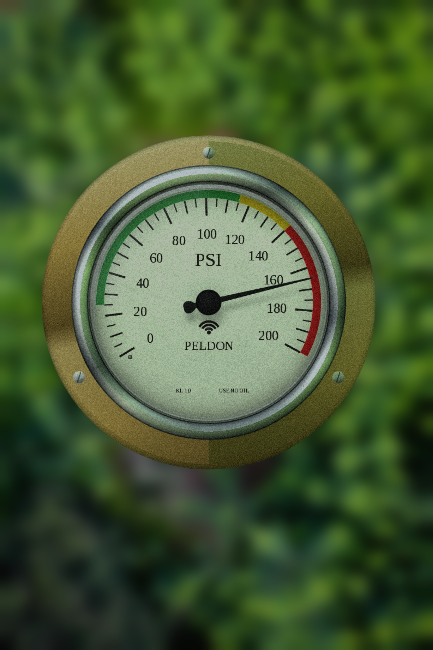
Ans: 165,psi
